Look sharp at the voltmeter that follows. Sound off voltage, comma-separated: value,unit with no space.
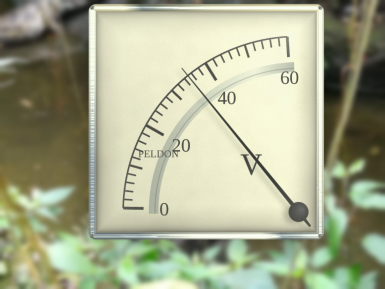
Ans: 35,V
